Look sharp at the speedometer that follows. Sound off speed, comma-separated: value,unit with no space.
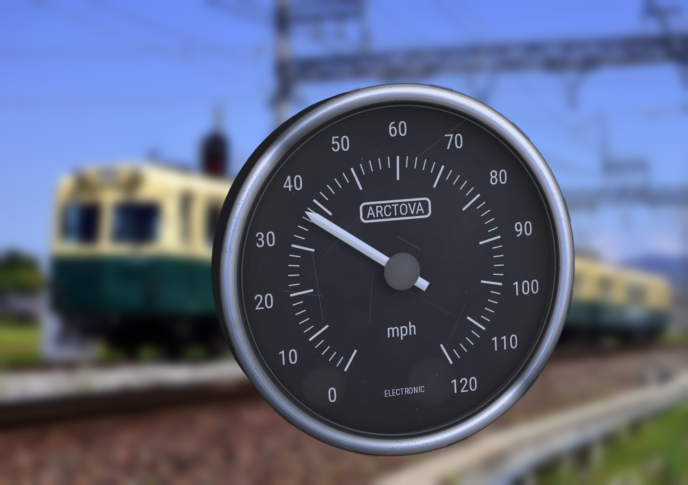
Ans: 37,mph
